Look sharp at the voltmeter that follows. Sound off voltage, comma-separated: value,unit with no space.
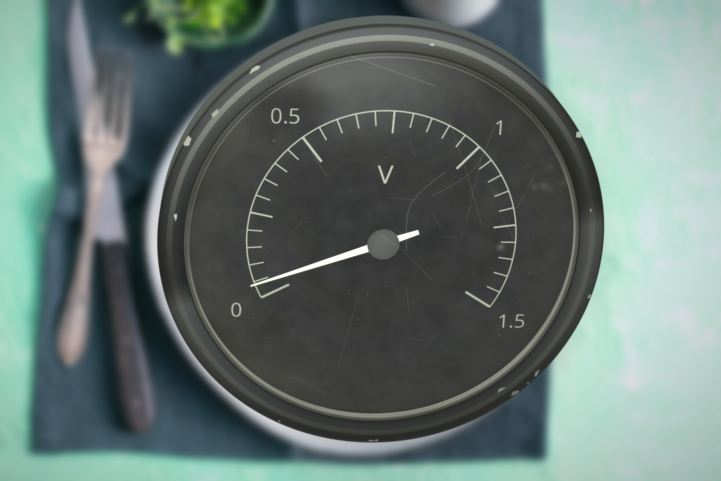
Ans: 0.05,V
